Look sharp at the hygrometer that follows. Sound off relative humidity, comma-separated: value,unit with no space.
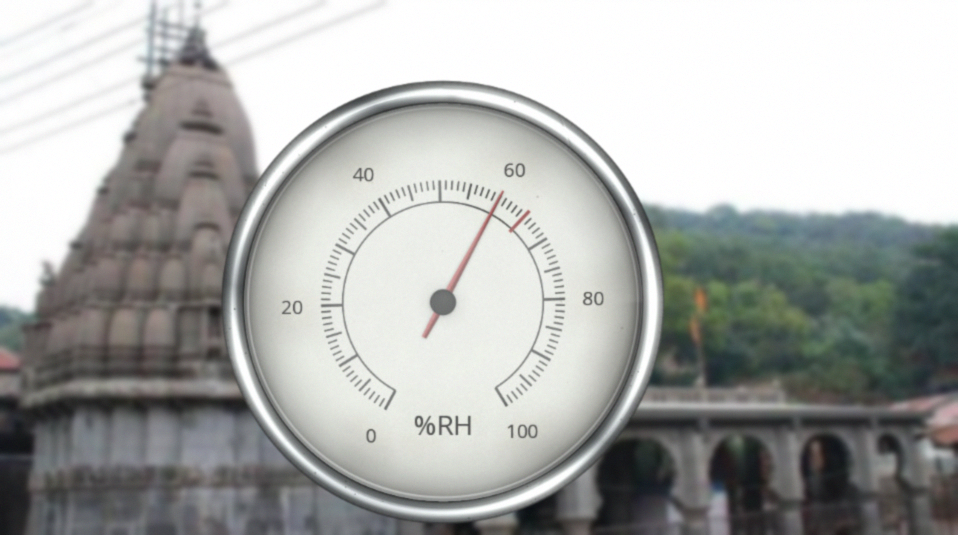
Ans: 60,%
